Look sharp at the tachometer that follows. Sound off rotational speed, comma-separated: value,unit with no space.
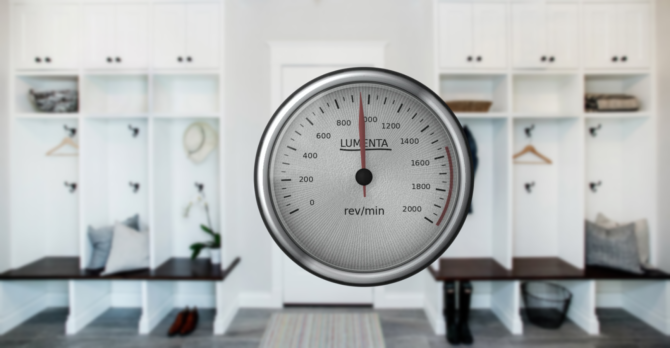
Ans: 950,rpm
